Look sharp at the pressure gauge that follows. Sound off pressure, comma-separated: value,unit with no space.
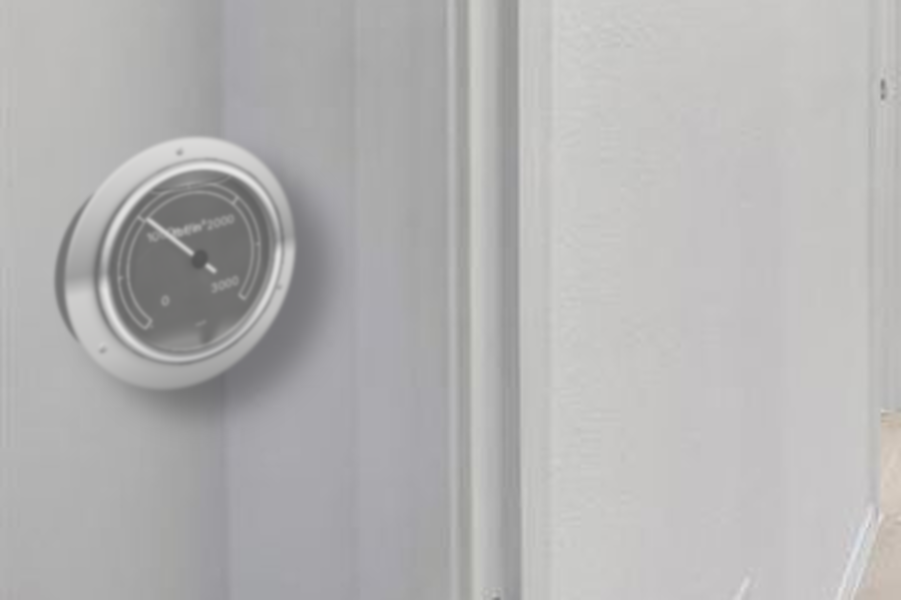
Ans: 1000,psi
